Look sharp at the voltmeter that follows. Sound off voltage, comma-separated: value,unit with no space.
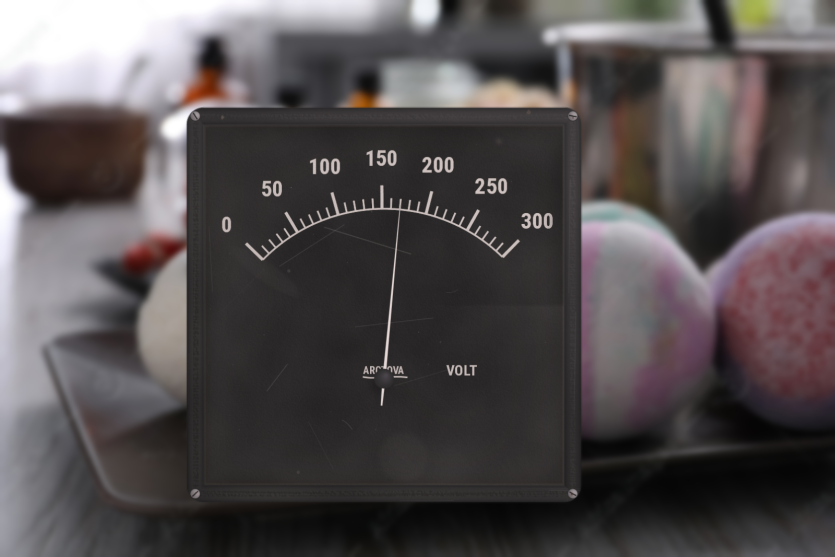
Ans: 170,V
